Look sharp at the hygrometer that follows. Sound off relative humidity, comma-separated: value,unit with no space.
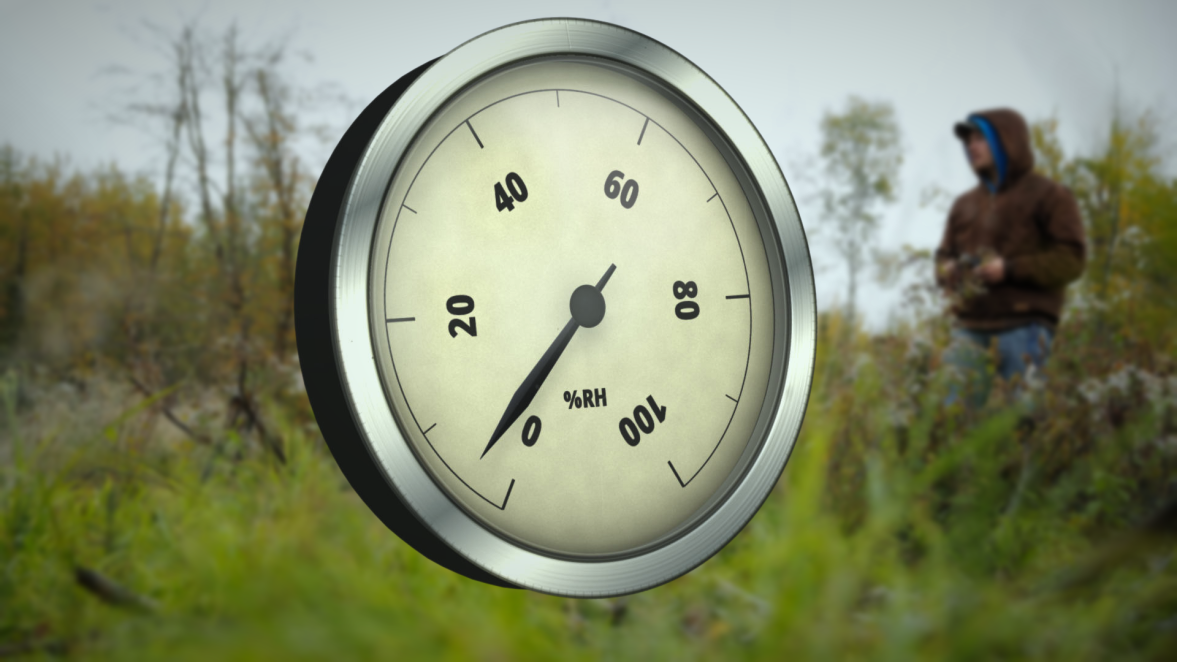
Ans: 5,%
